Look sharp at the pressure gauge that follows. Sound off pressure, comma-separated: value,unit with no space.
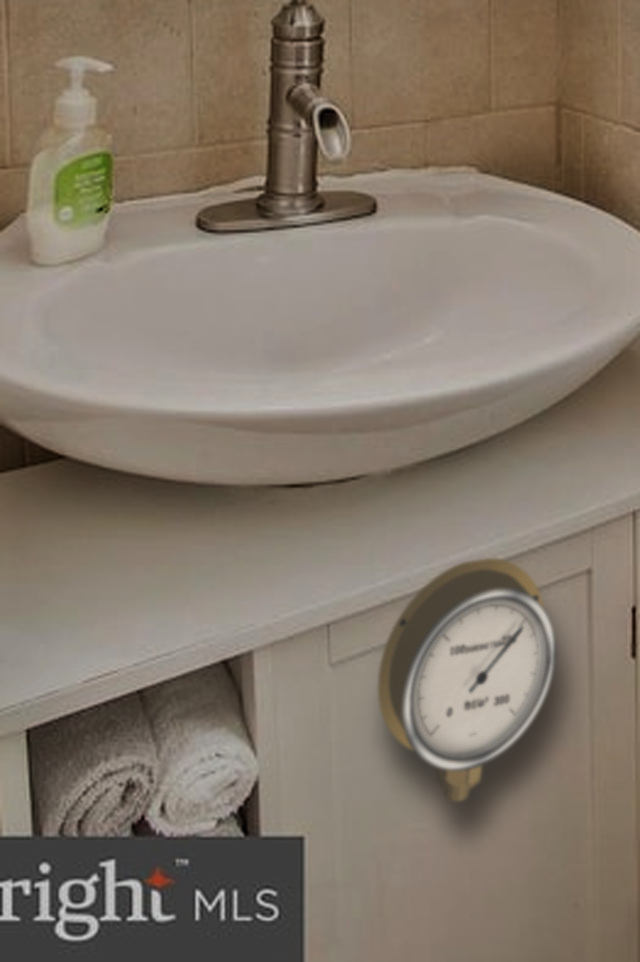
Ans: 200,psi
